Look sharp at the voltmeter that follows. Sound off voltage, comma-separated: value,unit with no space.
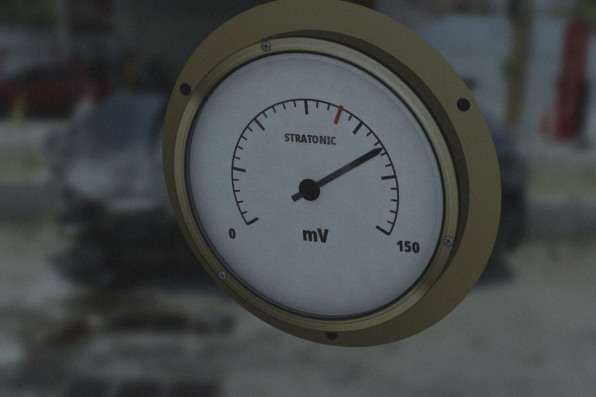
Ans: 112.5,mV
